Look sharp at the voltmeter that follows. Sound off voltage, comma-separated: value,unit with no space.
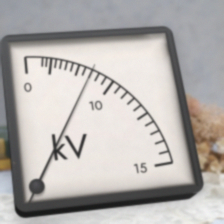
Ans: 8.5,kV
